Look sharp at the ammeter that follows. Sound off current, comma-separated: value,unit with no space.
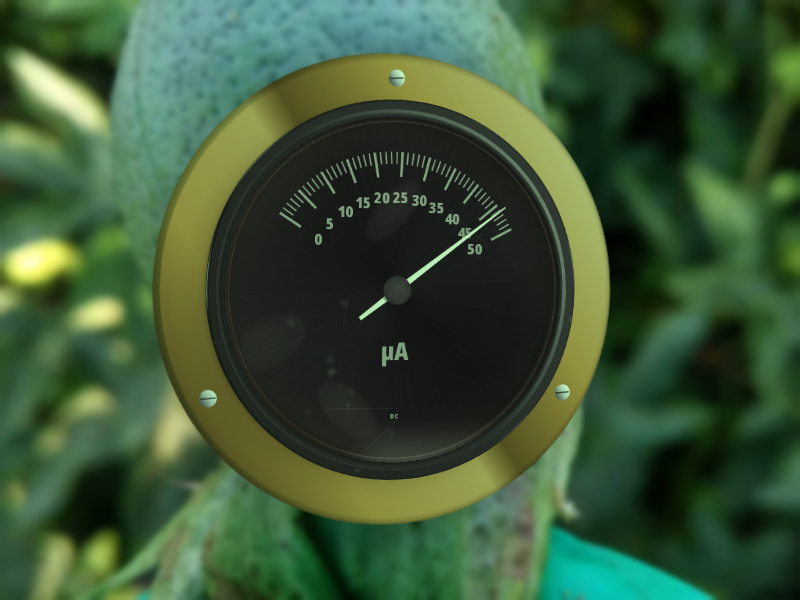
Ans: 46,µA
